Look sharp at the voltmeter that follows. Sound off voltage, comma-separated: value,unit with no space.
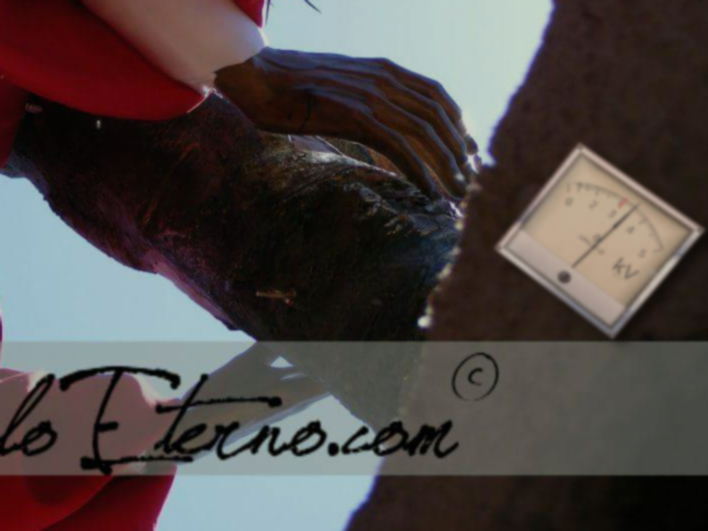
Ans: 3.5,kV
